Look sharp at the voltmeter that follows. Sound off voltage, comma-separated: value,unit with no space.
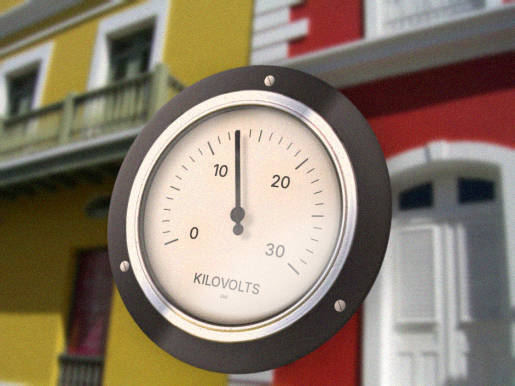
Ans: 13,kV
